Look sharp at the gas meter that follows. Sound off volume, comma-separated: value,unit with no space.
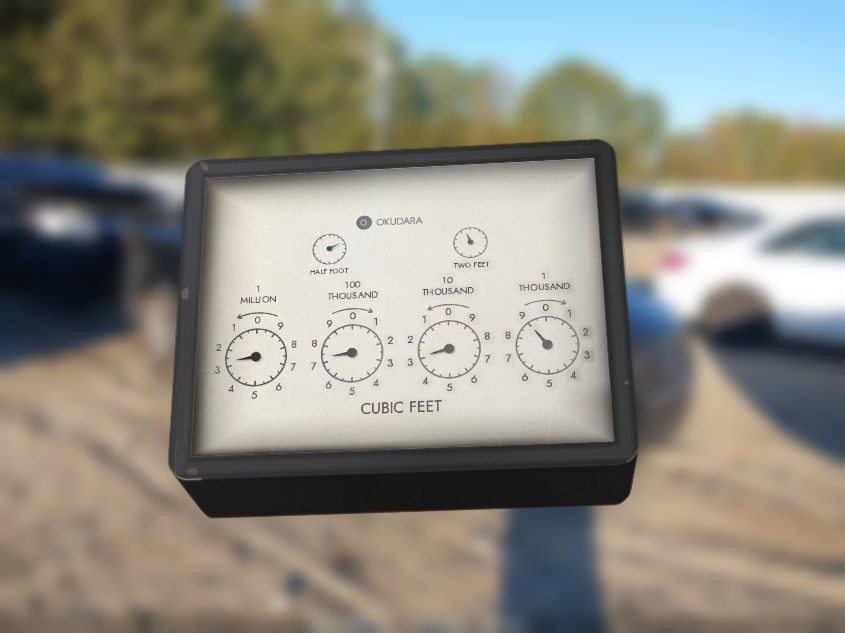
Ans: 272900,ft³
